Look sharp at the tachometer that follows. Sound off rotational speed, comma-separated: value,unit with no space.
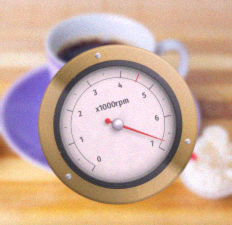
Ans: 6750,rpm
